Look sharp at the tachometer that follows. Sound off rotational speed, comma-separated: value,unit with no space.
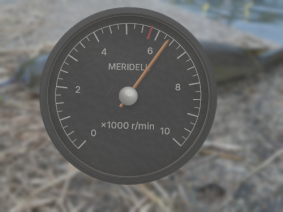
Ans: 6375,rpm
